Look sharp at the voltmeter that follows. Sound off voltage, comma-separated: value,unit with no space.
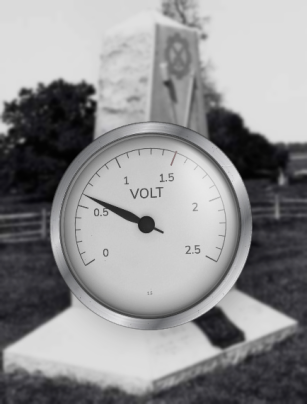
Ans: 0.6,V
